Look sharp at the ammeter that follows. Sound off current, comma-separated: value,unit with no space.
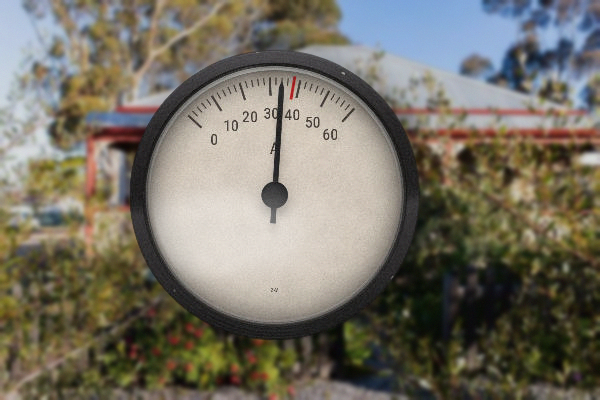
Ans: 34,A
